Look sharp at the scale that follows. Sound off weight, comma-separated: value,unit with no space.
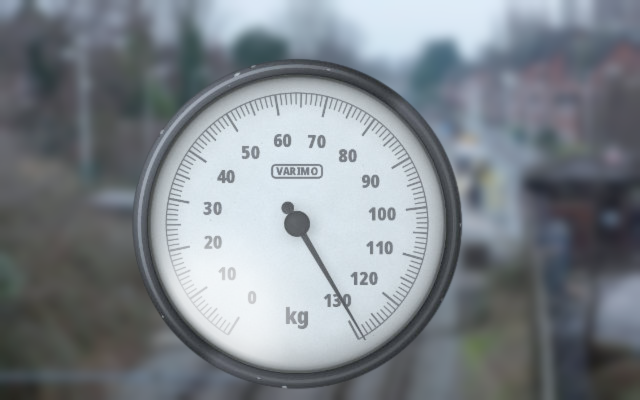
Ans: 129,kg
